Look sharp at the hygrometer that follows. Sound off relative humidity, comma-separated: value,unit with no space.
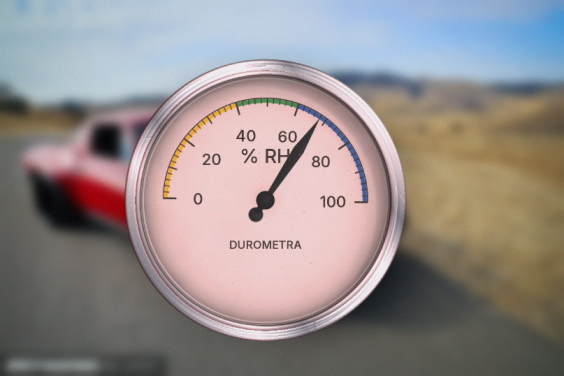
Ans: 68,%
